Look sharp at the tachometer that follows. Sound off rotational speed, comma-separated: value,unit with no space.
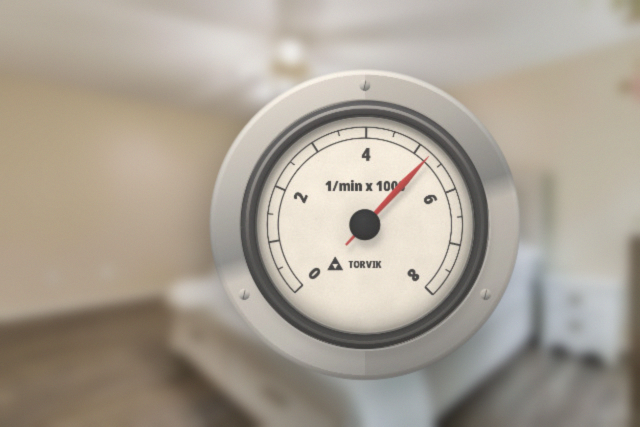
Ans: 5250,rpm
